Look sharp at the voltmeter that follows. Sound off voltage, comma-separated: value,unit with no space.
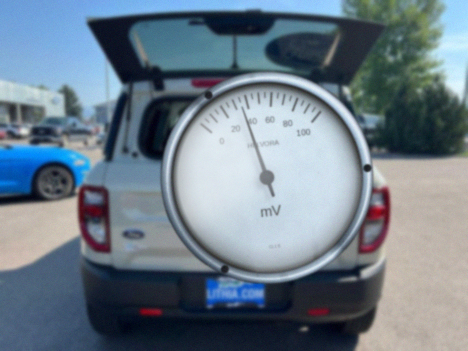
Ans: 35,mV
